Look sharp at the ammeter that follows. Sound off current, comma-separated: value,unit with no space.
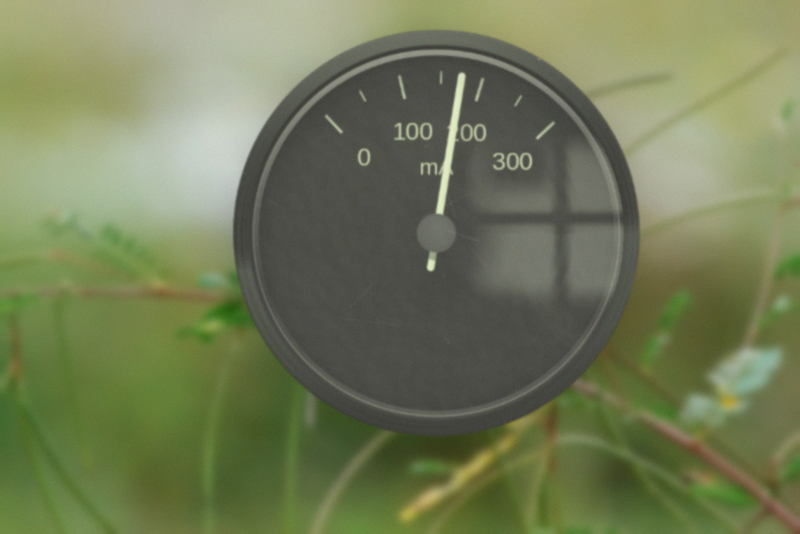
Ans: 175,mA
